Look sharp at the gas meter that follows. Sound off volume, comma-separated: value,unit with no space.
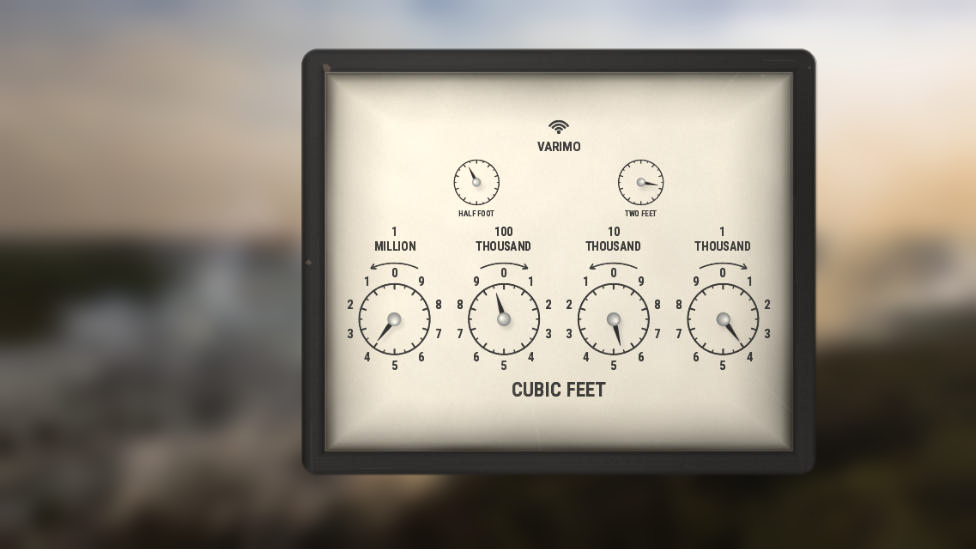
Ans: 395400,ft³
